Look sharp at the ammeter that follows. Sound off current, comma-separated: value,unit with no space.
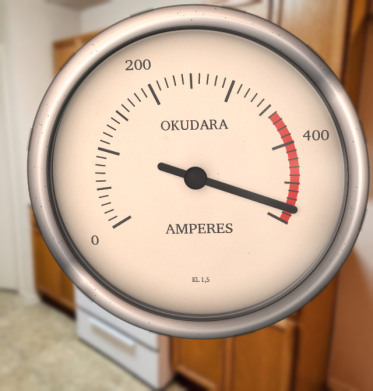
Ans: 480,A
